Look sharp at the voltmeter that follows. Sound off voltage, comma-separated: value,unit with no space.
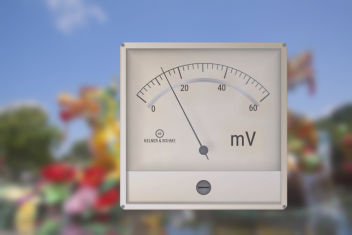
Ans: 14,mV
